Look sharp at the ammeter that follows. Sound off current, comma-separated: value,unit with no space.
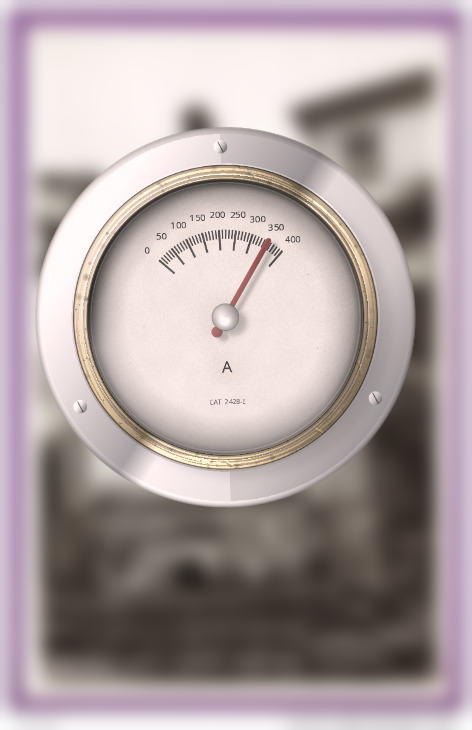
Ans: 350,A
